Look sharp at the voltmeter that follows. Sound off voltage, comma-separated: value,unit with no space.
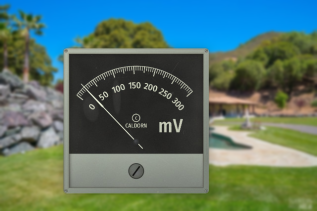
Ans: 25,mV
